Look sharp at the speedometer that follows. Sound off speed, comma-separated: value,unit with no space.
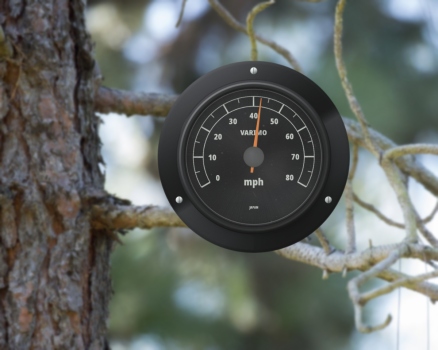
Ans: 42.5,mph
